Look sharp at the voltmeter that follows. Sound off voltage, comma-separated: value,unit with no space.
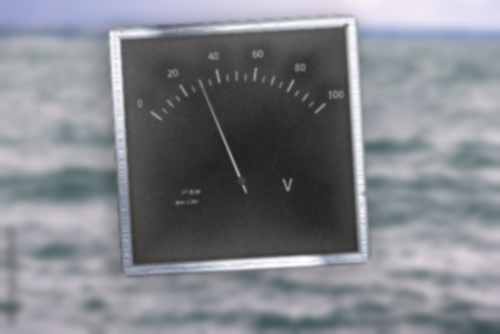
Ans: 30,V
